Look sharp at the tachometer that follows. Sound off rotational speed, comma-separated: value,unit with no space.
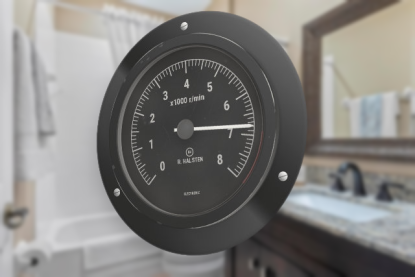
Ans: 6800,rpm
